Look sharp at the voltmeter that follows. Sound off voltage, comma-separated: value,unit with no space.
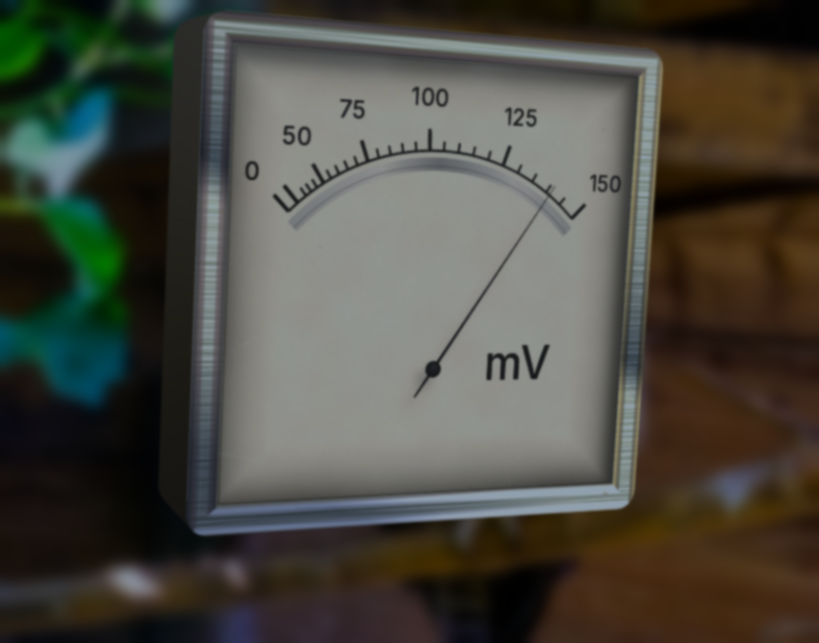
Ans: 140,mV
